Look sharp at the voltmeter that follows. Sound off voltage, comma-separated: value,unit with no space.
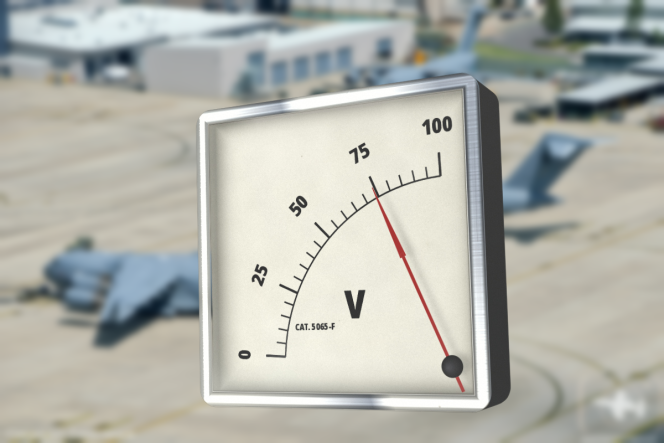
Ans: 75,V
